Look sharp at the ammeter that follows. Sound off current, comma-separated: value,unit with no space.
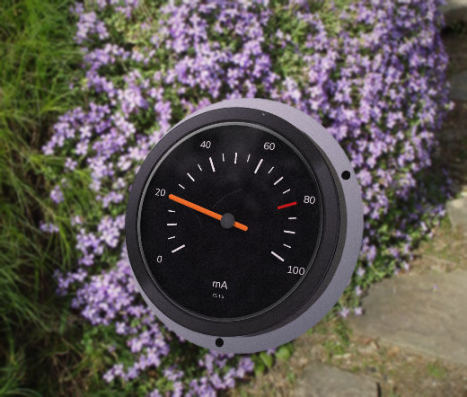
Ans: 20,mA
